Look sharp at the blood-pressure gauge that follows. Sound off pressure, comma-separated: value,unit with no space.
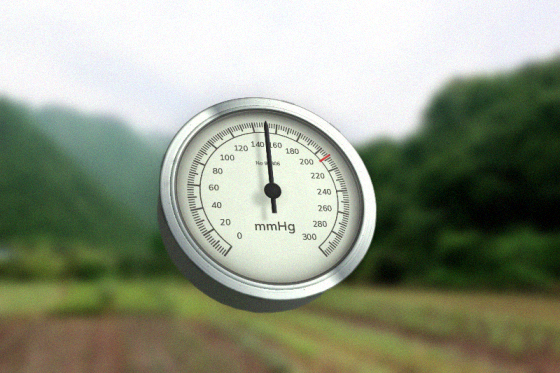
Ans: 150,mmHg
